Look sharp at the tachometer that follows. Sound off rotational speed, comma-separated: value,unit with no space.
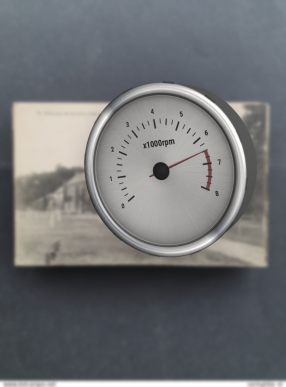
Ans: 6500,rpm
